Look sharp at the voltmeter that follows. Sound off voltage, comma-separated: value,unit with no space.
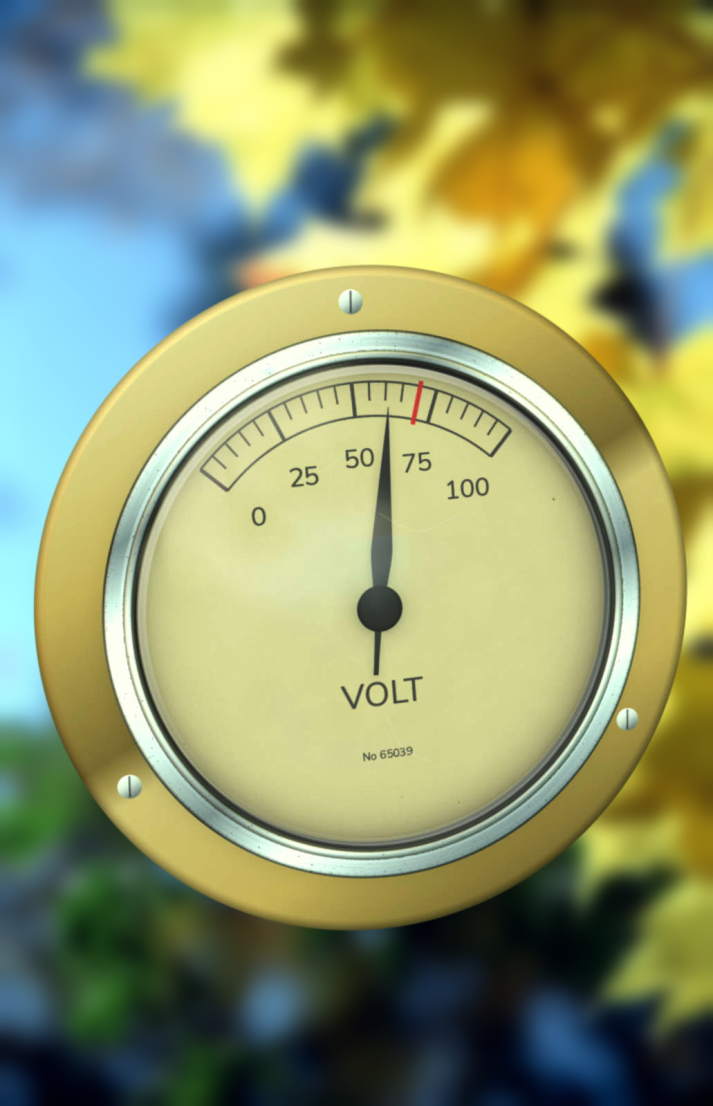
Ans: 60,V
